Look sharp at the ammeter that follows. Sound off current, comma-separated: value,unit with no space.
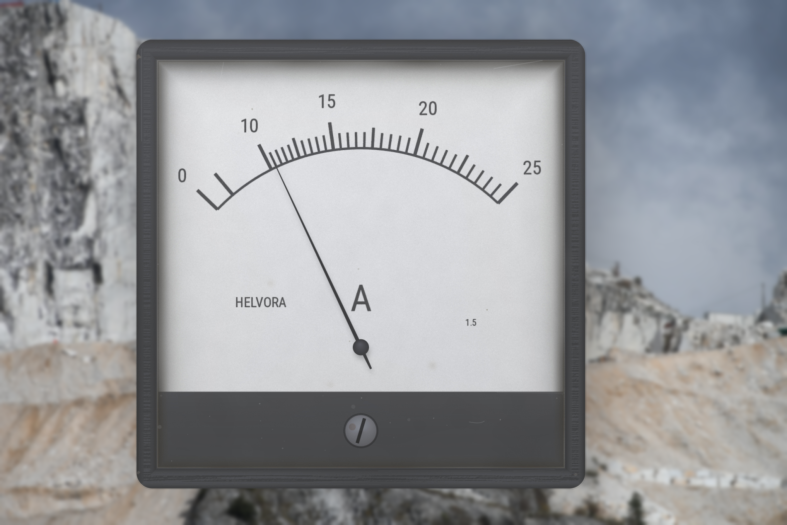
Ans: 10.5,A
